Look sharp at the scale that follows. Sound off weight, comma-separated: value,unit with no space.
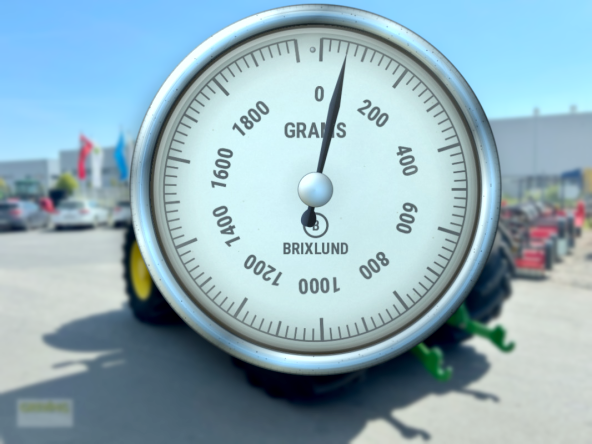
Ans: 60,g
